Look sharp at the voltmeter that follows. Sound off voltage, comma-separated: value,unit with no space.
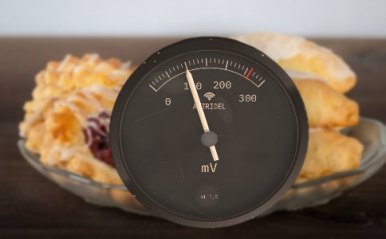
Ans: 100,mV
